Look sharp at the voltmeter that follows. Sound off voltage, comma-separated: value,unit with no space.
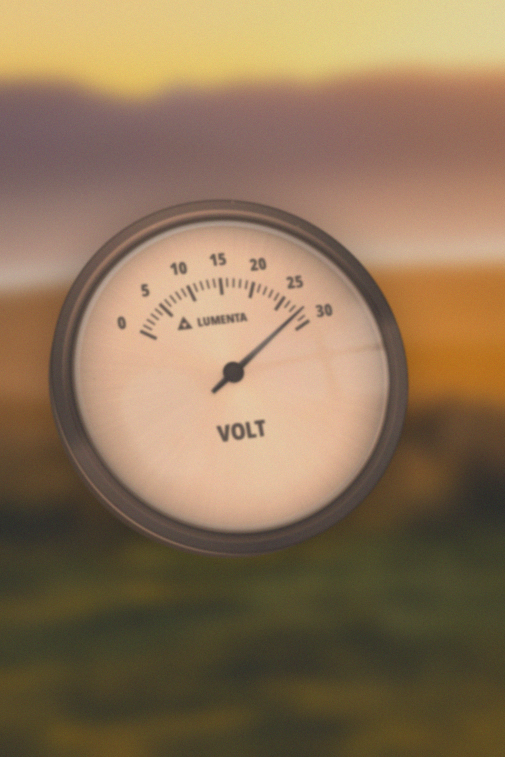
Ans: 28,V
